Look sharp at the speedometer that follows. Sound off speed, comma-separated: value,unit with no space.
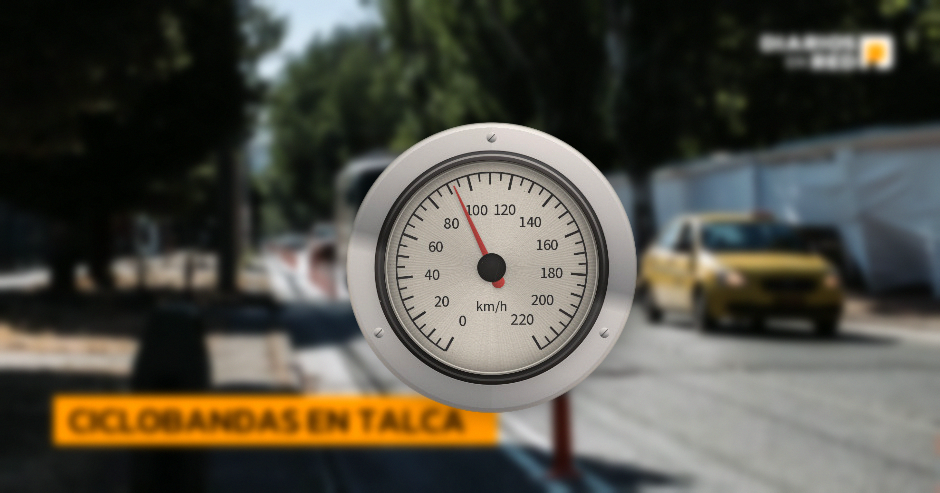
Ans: 92.5,km/h
